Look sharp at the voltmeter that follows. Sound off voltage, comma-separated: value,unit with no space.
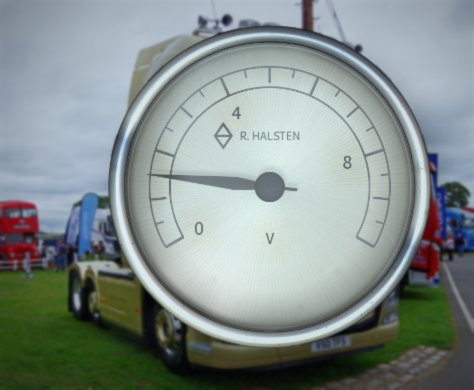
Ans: 1.5,V
